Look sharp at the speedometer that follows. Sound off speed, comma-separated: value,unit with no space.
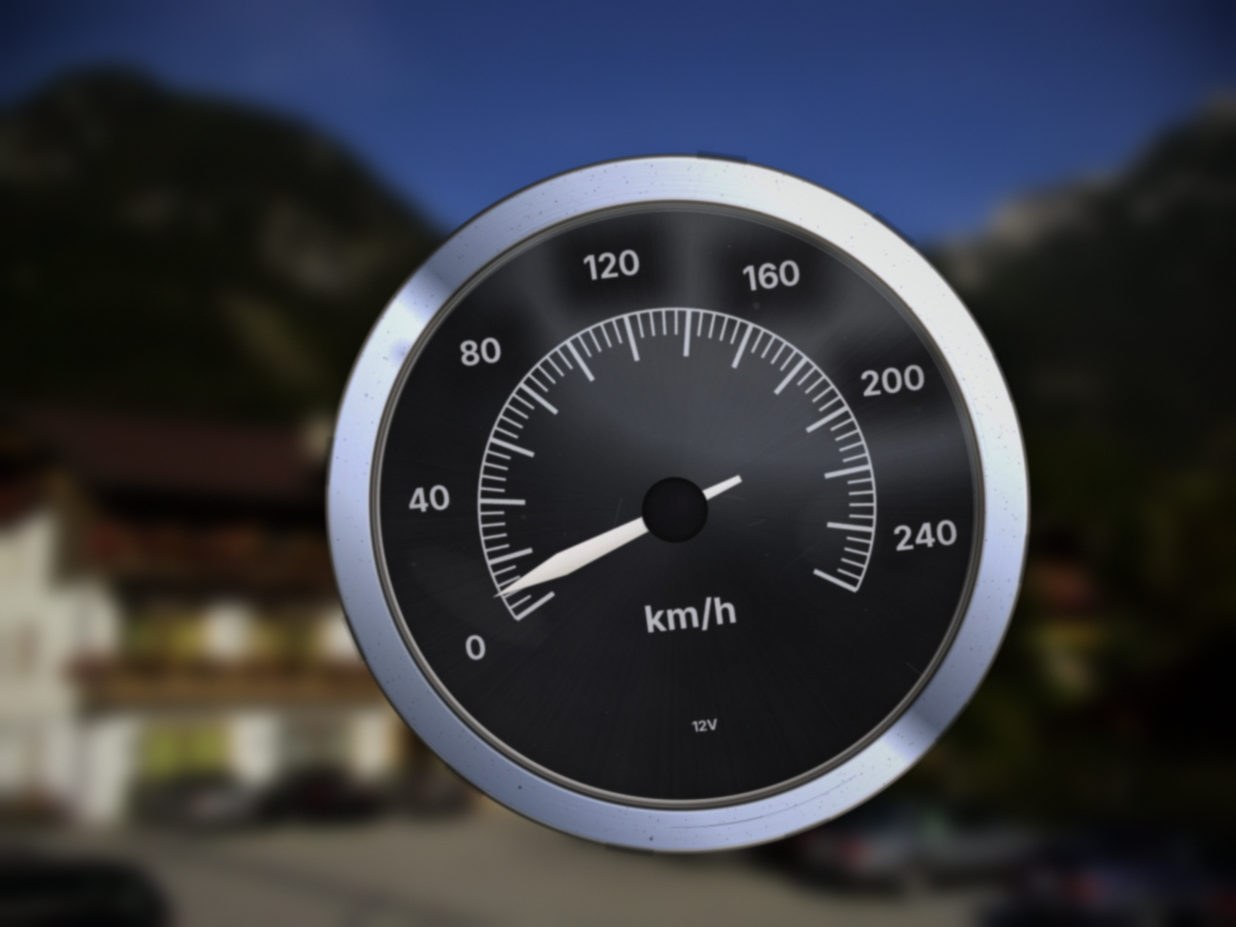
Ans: 10,km/h
